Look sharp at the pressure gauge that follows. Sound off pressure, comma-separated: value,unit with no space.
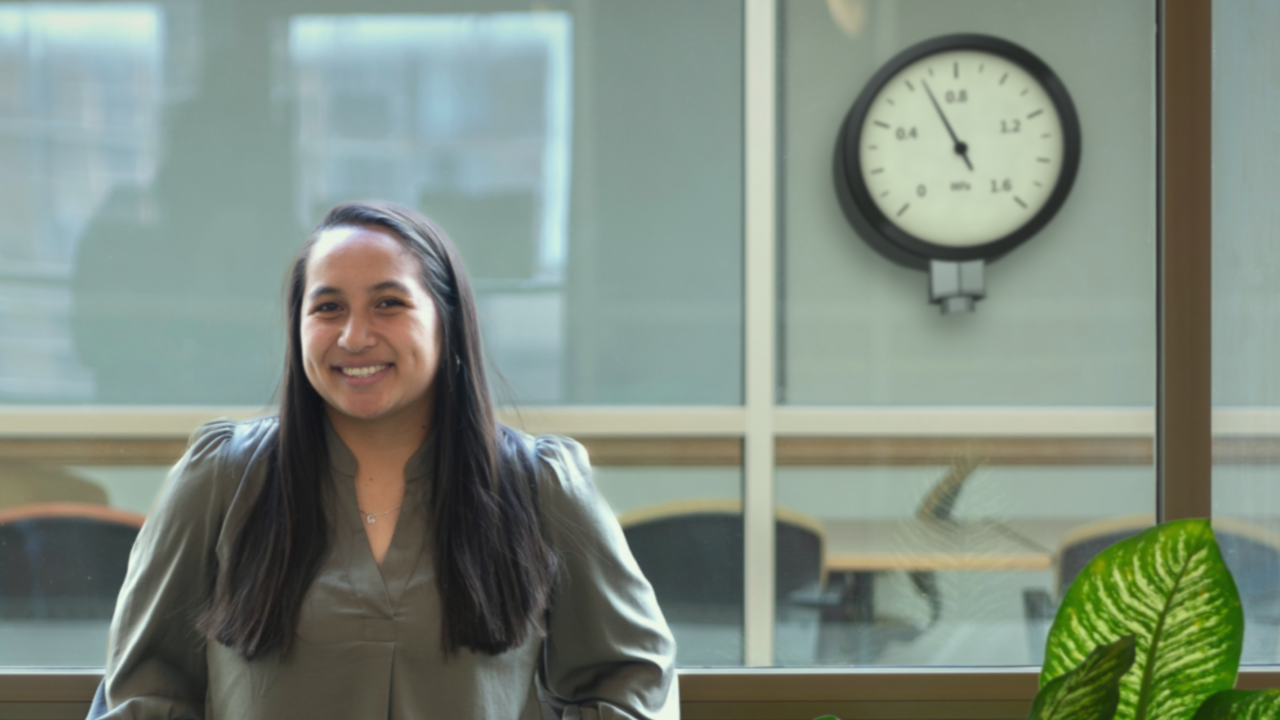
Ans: 0.65,MPa
